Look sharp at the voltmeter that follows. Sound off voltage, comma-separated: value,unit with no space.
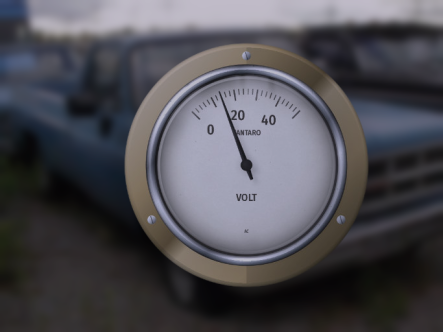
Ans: 14,V
